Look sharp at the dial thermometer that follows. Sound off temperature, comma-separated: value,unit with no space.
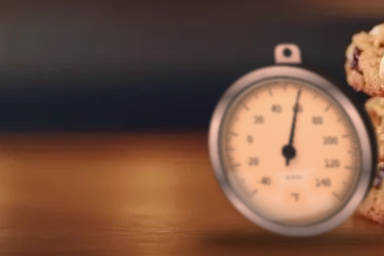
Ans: 60,°F
